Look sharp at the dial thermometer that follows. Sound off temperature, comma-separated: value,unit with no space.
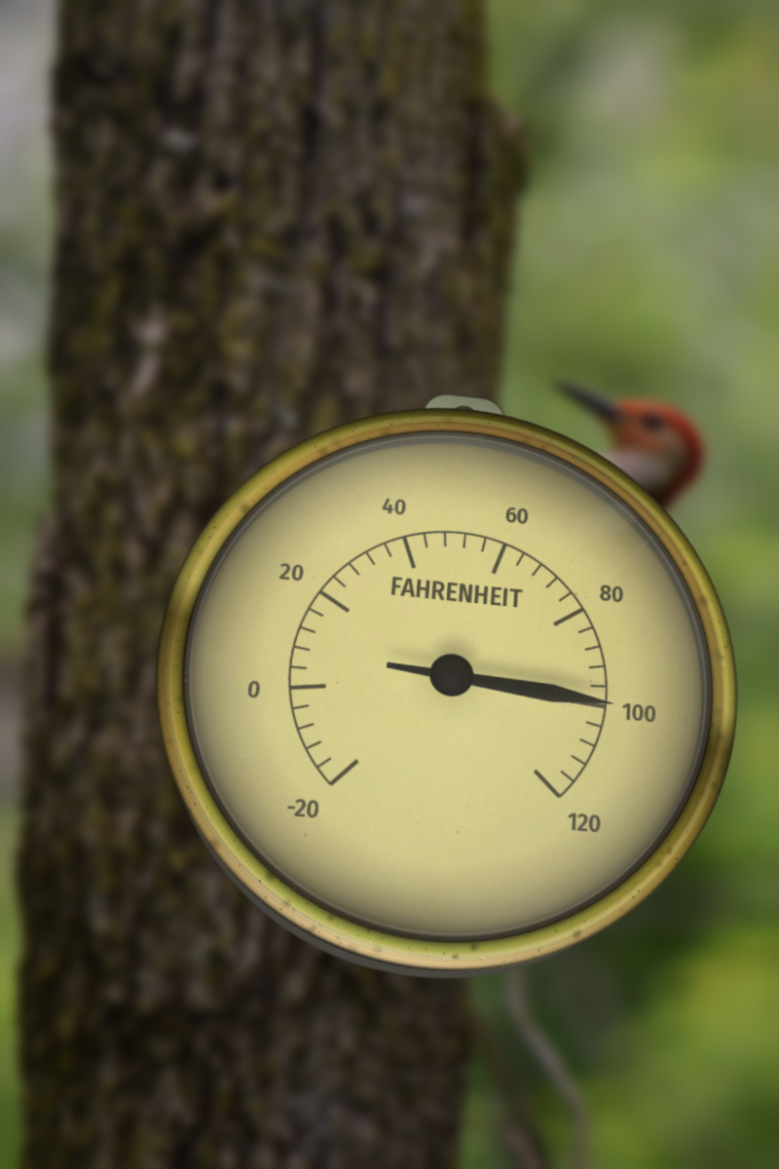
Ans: 100,°F
